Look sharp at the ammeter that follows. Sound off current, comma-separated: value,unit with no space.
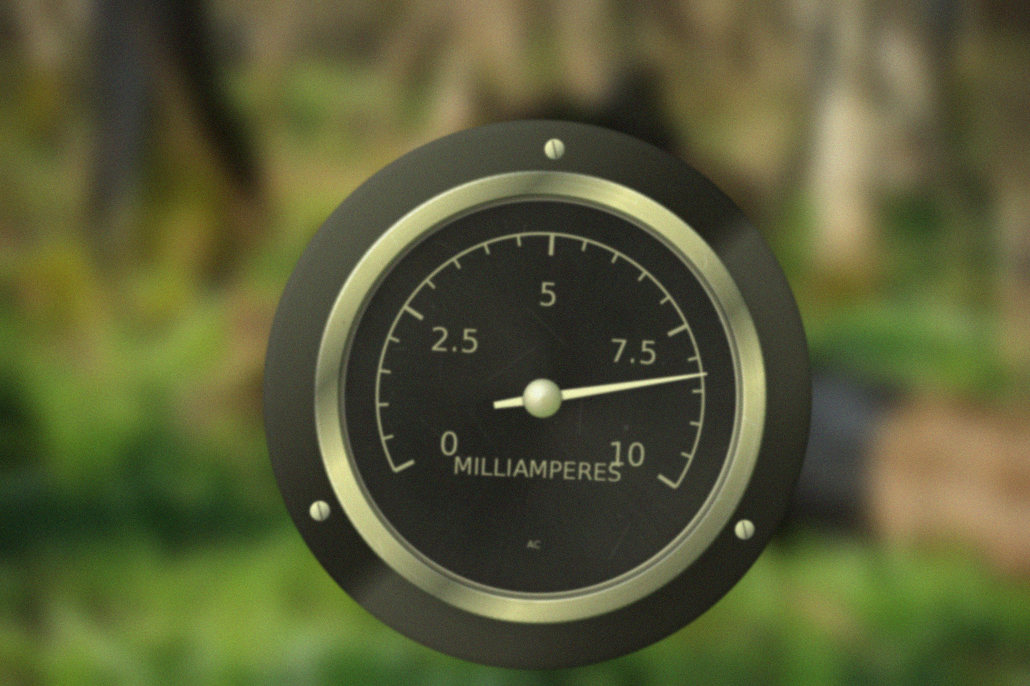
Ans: 8.25,mA
